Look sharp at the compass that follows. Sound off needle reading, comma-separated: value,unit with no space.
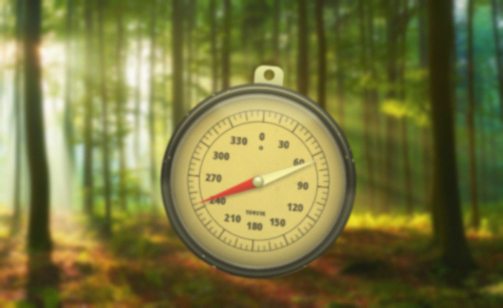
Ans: 245,°
